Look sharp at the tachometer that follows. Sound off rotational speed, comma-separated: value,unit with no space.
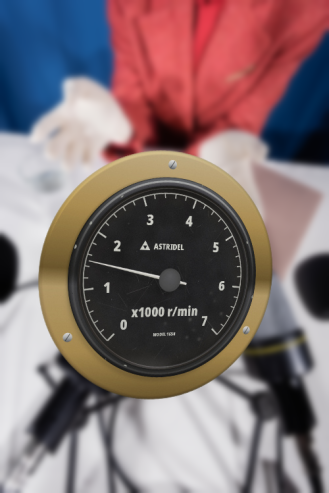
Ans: 1500,rpm
